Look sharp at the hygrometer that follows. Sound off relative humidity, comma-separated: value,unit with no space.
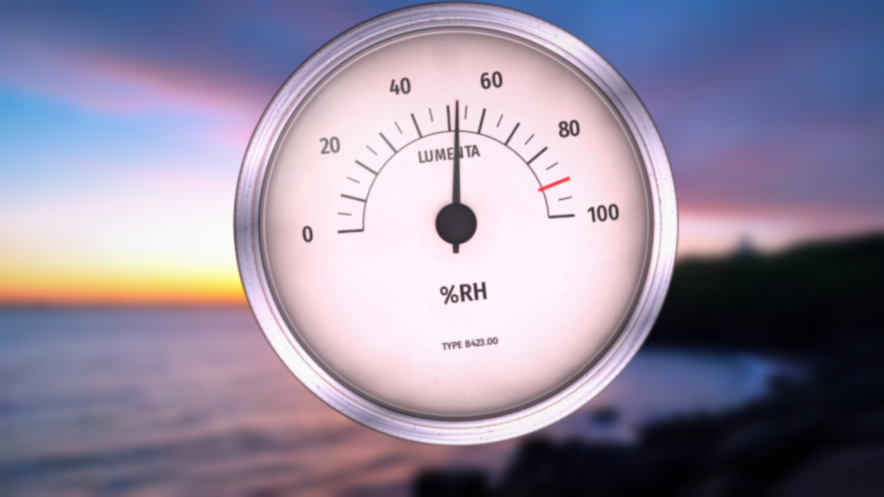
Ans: 52.5,%
